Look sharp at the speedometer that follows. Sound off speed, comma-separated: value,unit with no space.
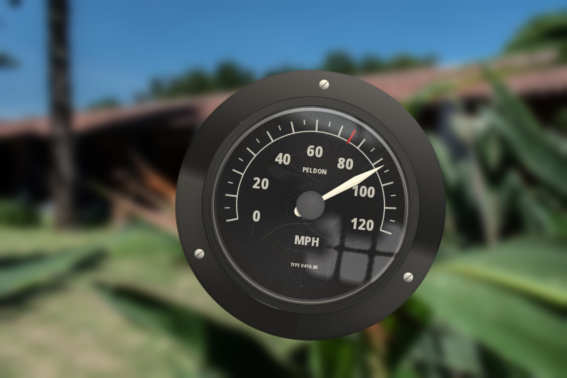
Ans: 92.5,mph
